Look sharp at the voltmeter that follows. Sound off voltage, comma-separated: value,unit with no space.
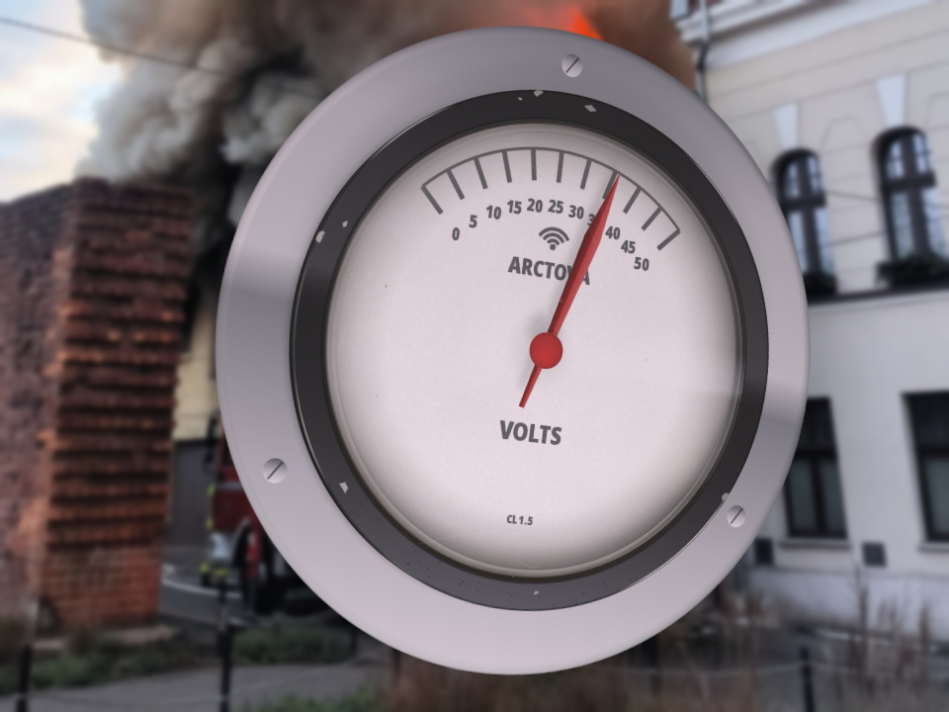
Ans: 35,V
